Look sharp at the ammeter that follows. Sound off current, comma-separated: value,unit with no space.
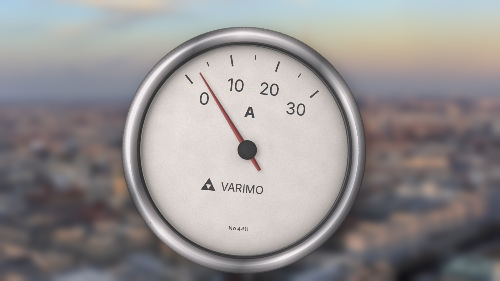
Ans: 2.5,A
